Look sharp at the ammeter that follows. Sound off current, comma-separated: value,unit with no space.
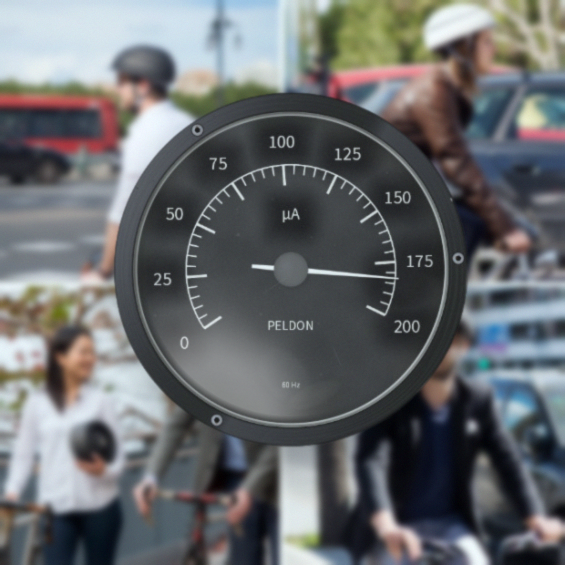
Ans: 182.5,µA
